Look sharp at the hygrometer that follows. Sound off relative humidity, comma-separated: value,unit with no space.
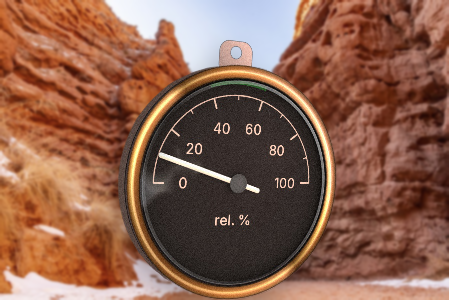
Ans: 10,%
